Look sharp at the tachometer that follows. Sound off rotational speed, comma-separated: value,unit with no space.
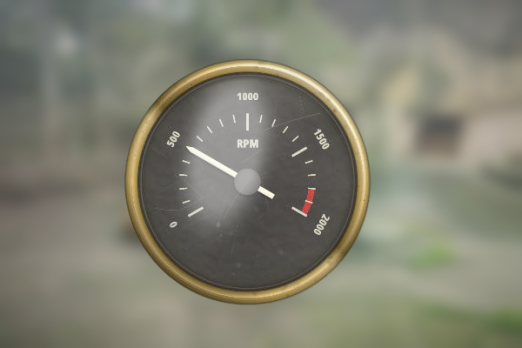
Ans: 500,rpm
